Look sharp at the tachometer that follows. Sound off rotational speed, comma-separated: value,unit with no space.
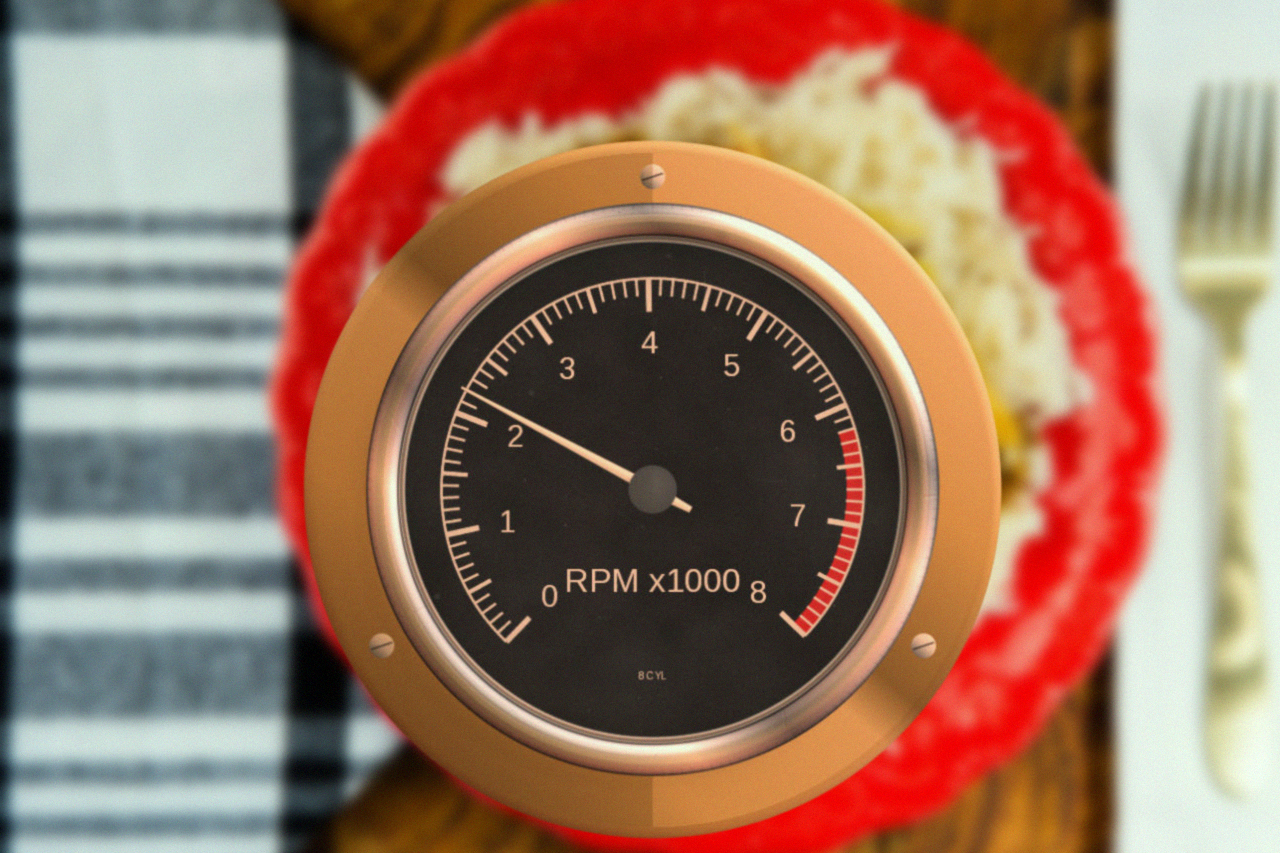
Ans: 2200,rpm
